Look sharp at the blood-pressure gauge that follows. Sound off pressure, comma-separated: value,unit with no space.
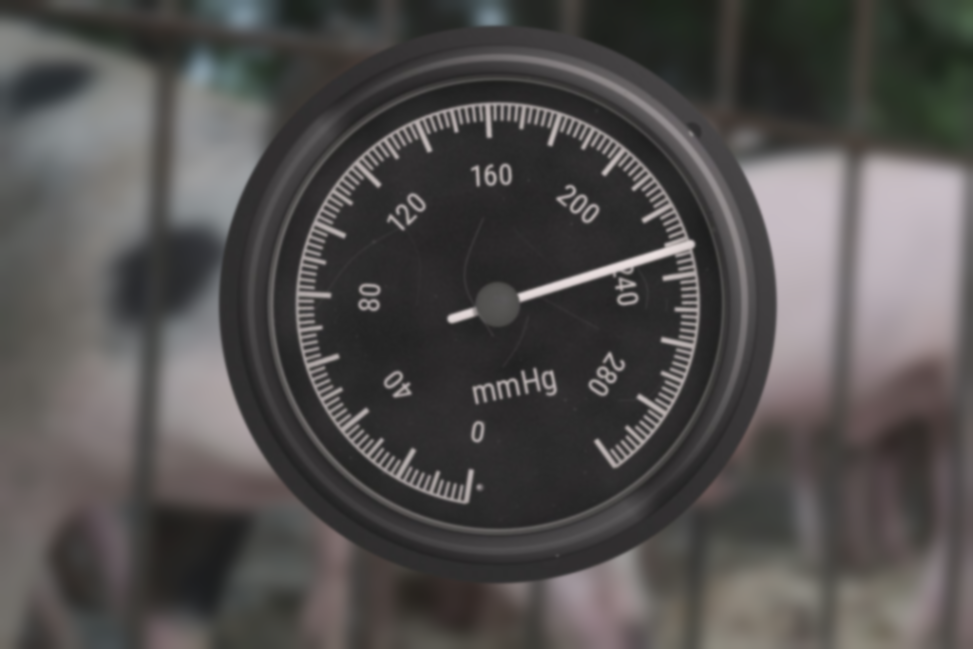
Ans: 232,mmHg
